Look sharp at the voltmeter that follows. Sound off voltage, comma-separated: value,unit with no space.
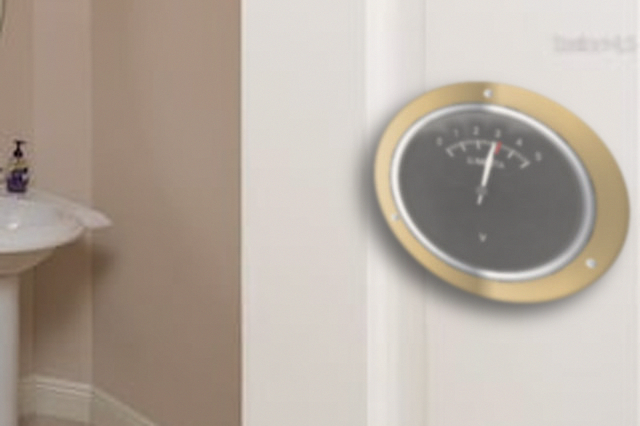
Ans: 3,V
